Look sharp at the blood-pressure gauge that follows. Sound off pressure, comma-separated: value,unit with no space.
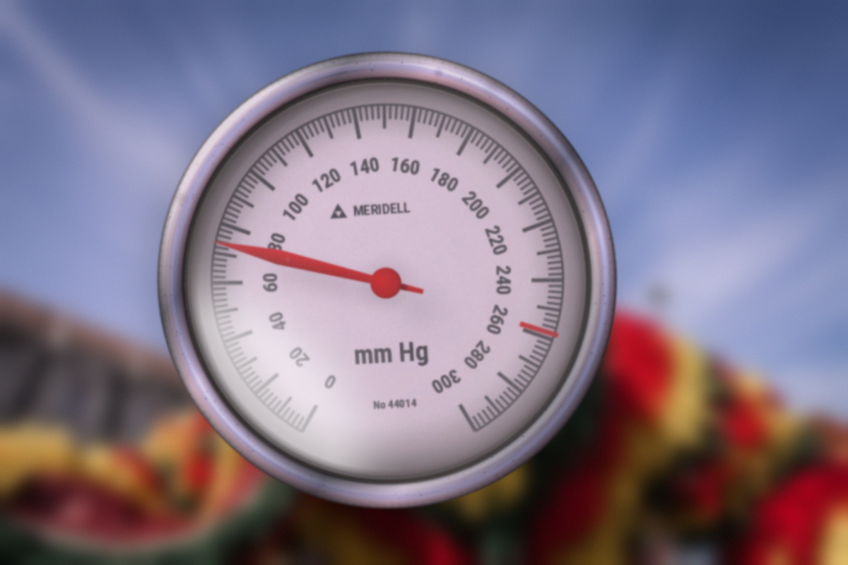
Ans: 74,mmHg
